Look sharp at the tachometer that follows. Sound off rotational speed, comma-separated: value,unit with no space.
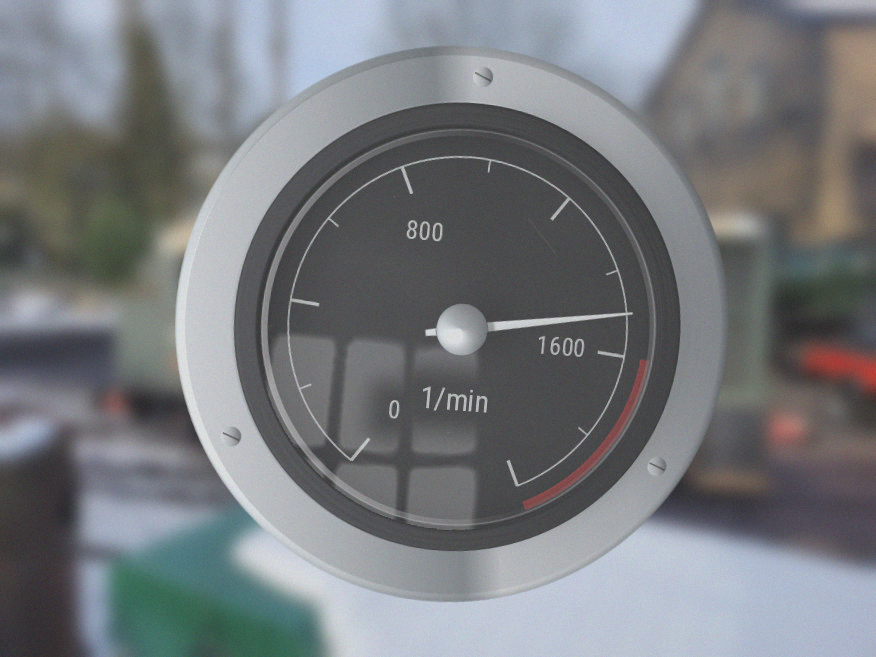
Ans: 1500,rpm
